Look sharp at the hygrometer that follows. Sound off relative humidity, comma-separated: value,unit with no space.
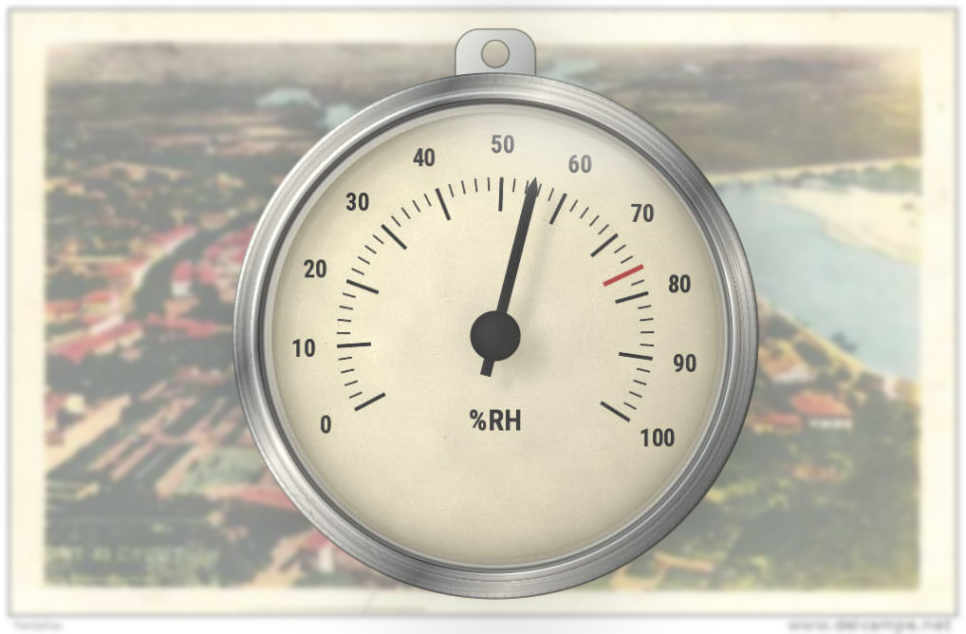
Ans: 55,%
